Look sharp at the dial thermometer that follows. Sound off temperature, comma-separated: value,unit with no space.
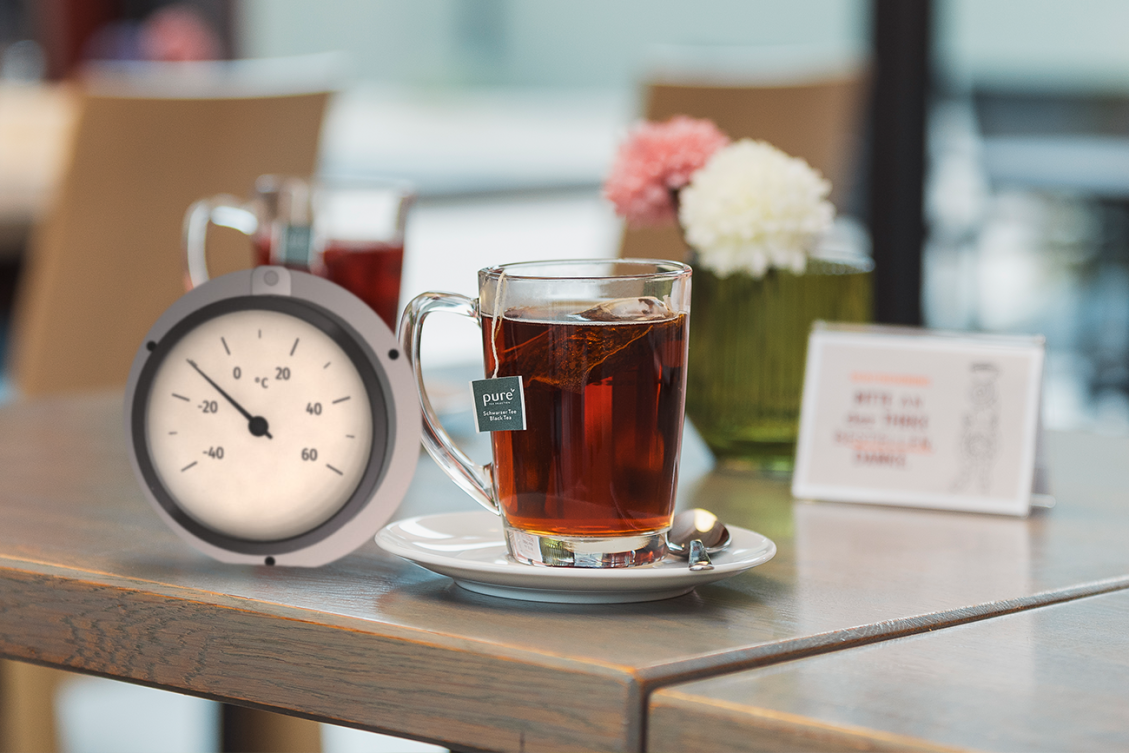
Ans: -10,°C
